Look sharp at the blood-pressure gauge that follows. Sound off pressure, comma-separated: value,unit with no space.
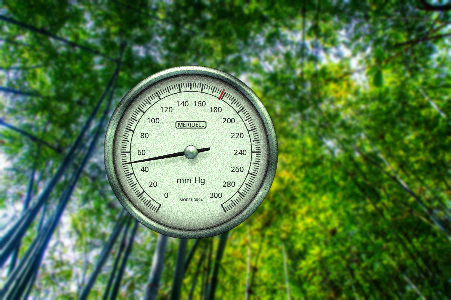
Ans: 50,mmHg
